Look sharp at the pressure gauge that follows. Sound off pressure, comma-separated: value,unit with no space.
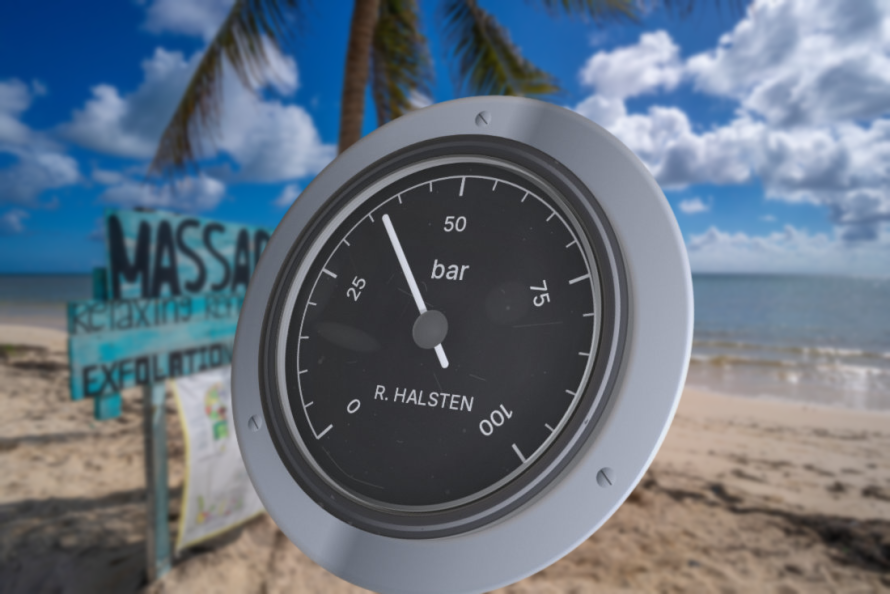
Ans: 37.5,bar
